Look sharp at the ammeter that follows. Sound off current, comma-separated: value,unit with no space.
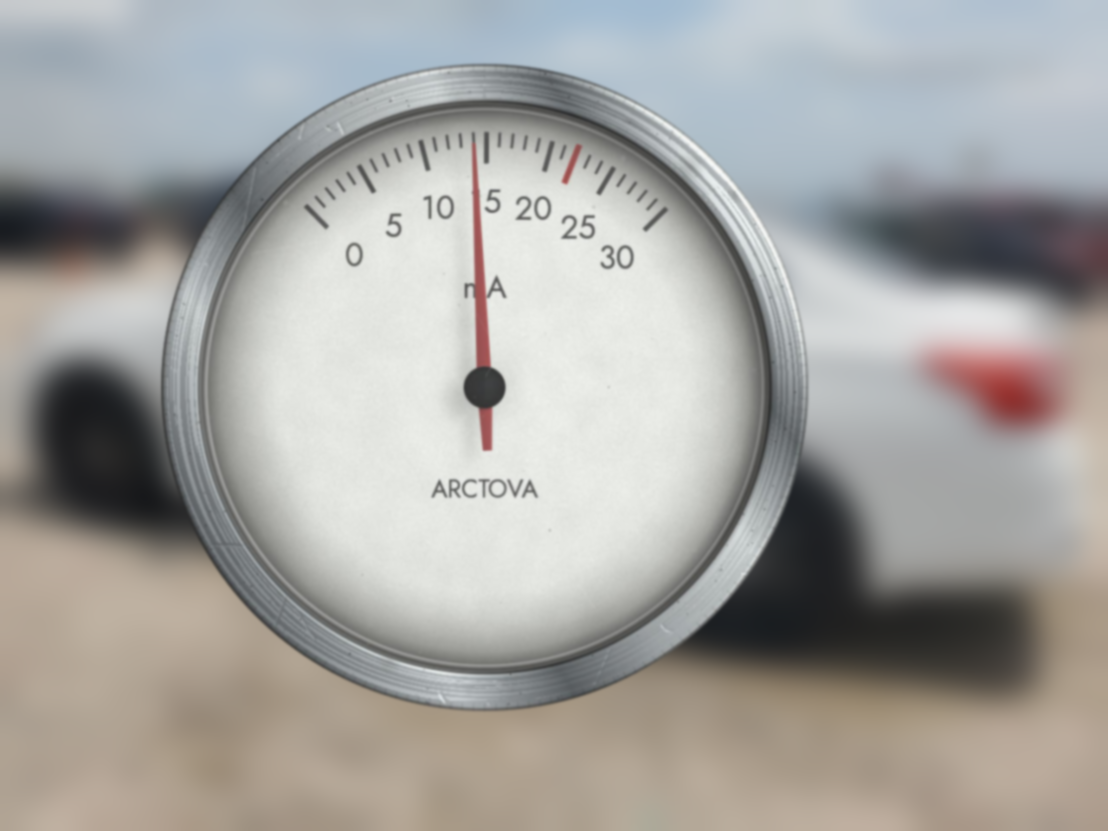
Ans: 14,mA
